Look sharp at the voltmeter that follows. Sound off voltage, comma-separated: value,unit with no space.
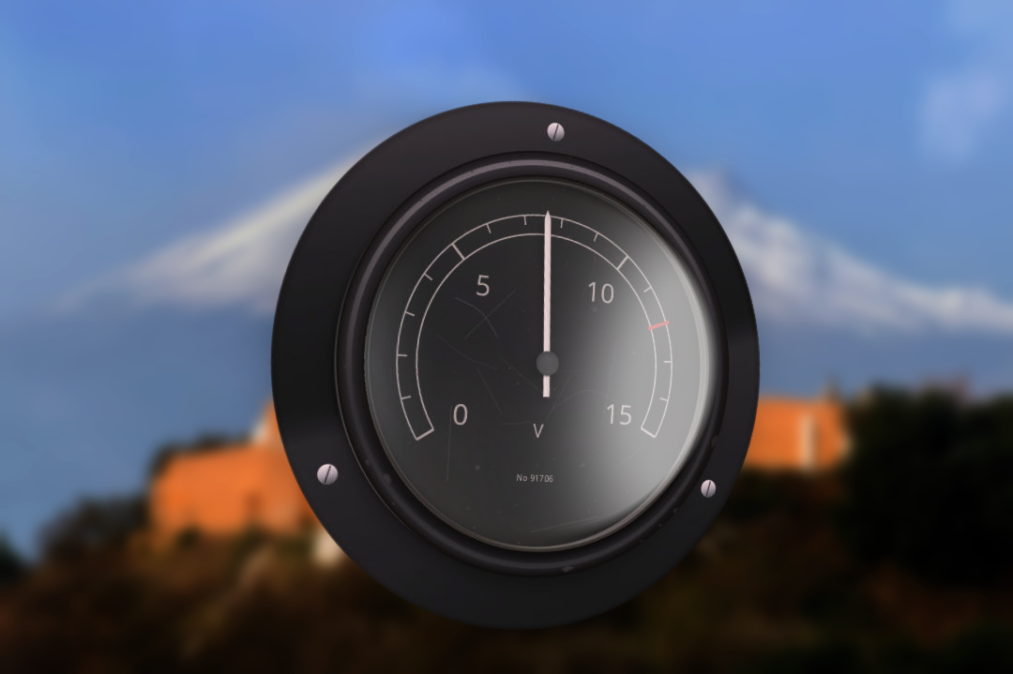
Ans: 7.5,V
